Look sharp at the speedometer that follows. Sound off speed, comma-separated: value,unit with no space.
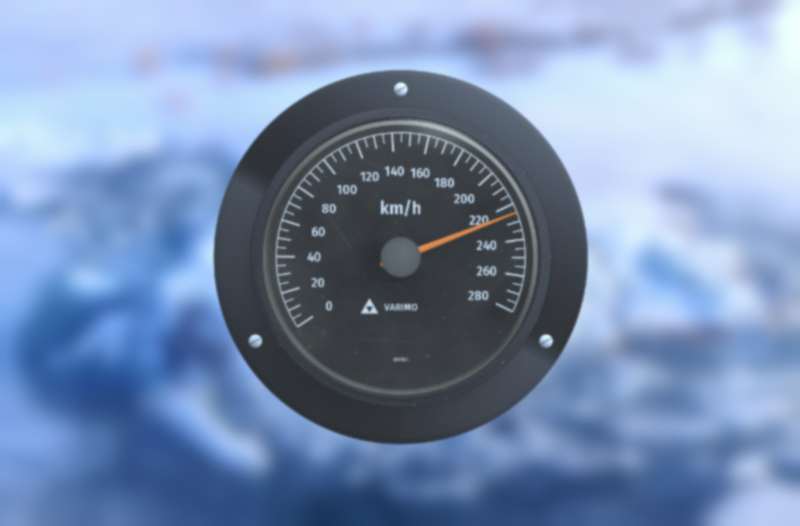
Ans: 225,km/h
